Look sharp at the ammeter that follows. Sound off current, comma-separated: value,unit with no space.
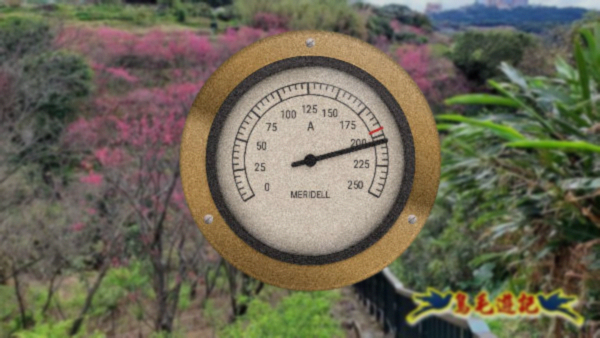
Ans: 205,A
